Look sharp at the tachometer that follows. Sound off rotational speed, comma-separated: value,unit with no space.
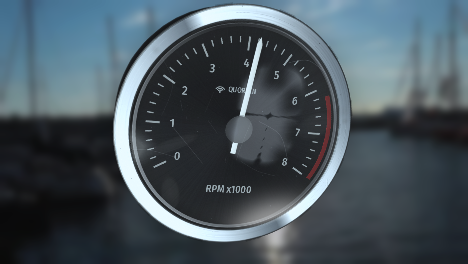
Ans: 4200,rpm
